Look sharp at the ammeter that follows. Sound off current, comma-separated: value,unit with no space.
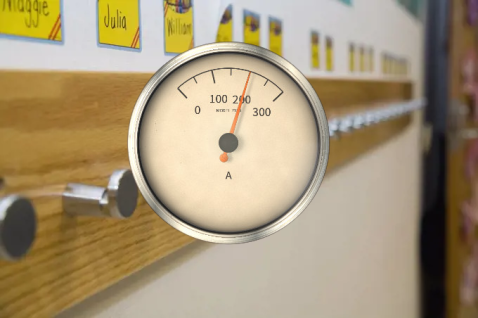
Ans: 200,A
